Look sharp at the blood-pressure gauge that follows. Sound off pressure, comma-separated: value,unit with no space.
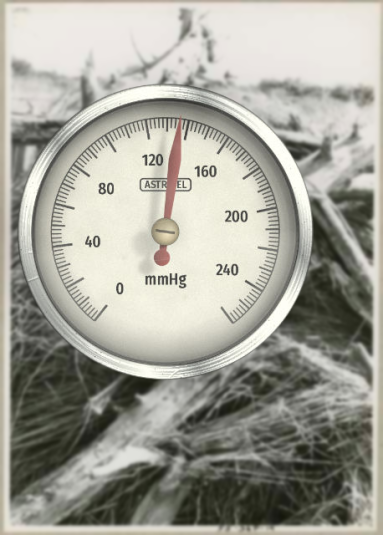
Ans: 136,mmHg
